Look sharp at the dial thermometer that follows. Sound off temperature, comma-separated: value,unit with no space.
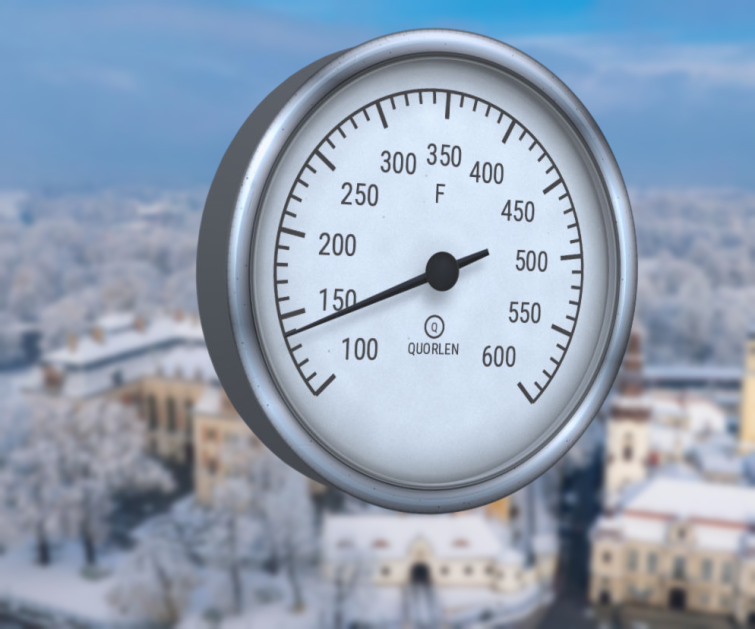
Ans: 140,°F
